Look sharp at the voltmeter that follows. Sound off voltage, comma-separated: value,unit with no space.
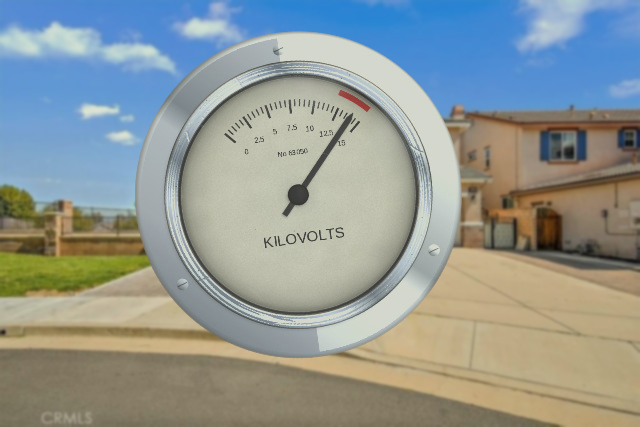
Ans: 14,kV
